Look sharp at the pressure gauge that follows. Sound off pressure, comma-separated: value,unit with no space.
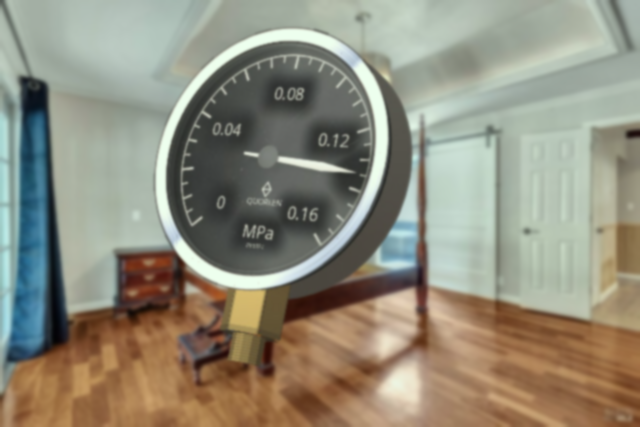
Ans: 0.135,MPa
